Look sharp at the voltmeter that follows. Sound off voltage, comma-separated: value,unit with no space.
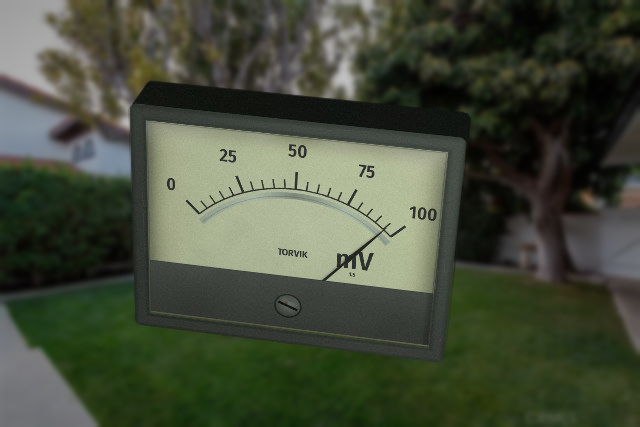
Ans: 95,mV
